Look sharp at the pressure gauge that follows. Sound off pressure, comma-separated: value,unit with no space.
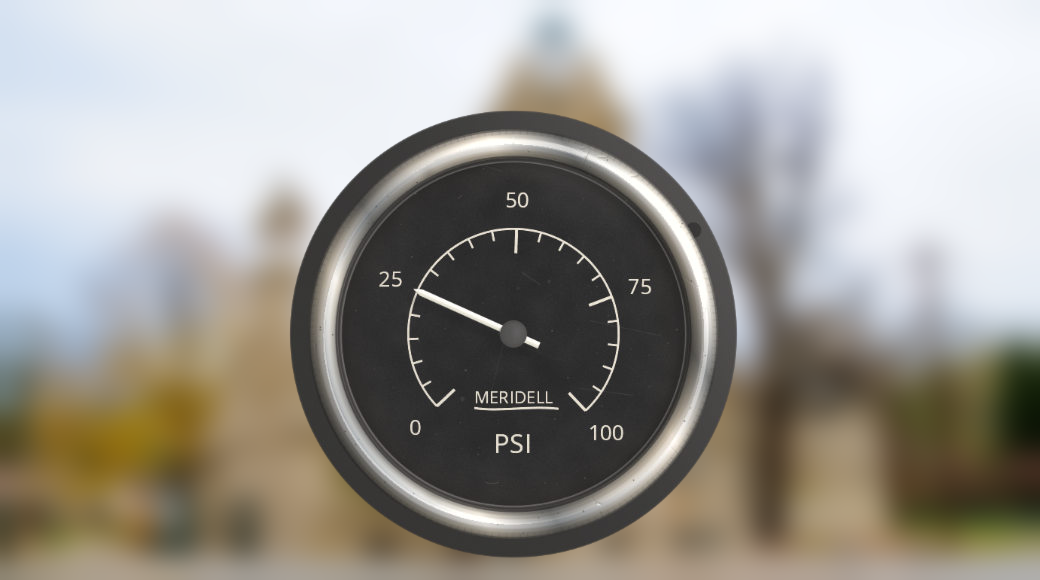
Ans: 25,psi
